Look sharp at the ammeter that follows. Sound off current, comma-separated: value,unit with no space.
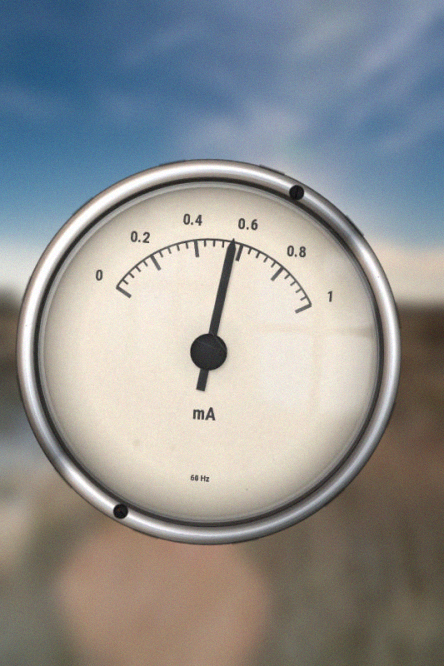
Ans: 0.56,mA
